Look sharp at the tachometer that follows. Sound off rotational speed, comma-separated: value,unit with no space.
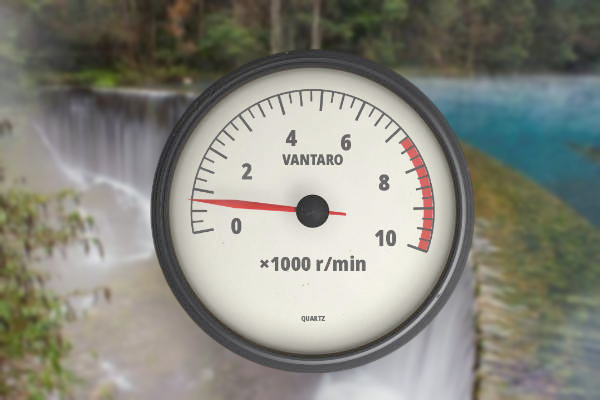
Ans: 750,rpm
